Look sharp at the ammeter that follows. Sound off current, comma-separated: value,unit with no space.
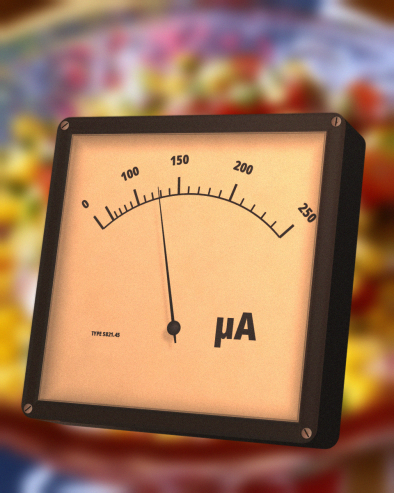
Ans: 130,µA
